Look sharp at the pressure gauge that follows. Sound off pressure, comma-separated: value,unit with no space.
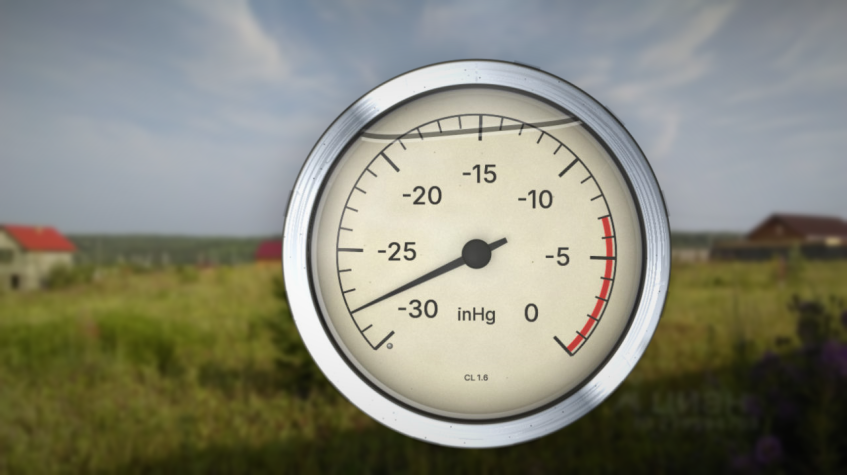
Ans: -28,inHg
